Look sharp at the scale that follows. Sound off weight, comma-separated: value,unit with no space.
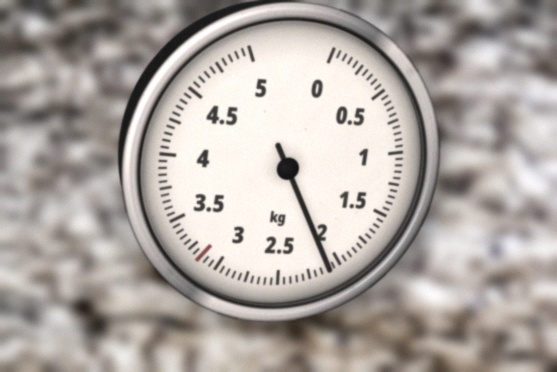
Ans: 2.1,kg
